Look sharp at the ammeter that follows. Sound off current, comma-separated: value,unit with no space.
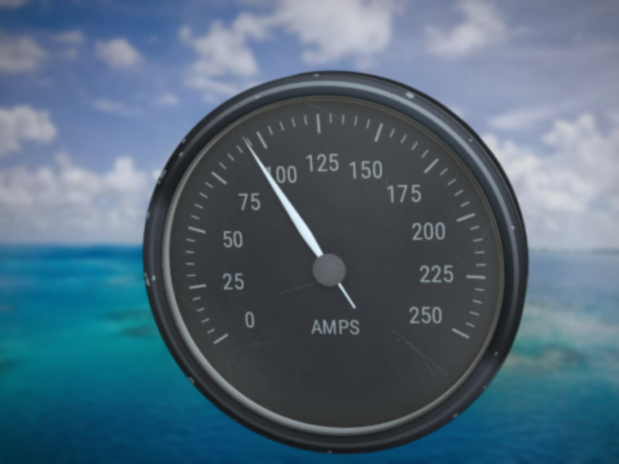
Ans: 95,A
